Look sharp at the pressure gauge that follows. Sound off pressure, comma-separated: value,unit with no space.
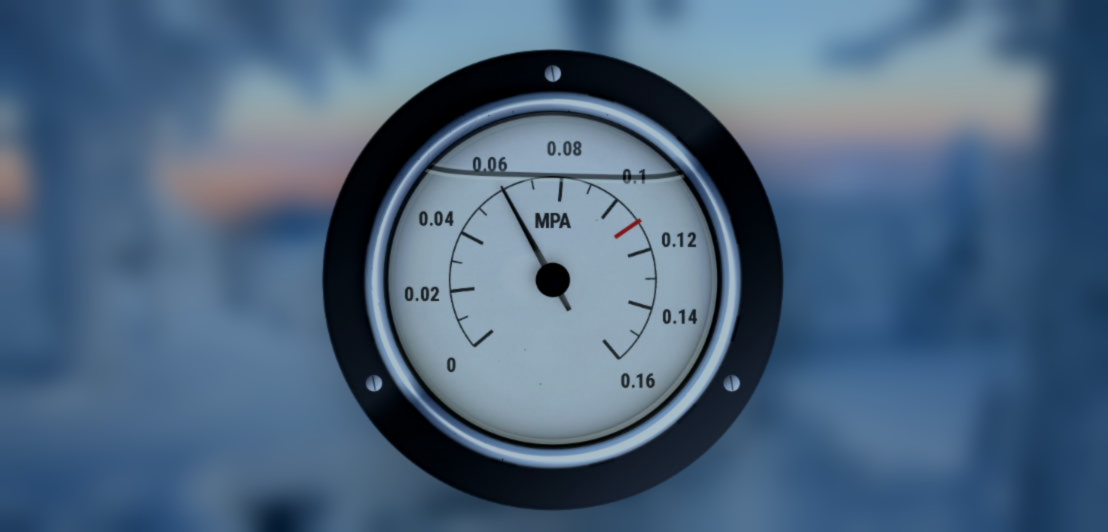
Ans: 0.06,MPa
